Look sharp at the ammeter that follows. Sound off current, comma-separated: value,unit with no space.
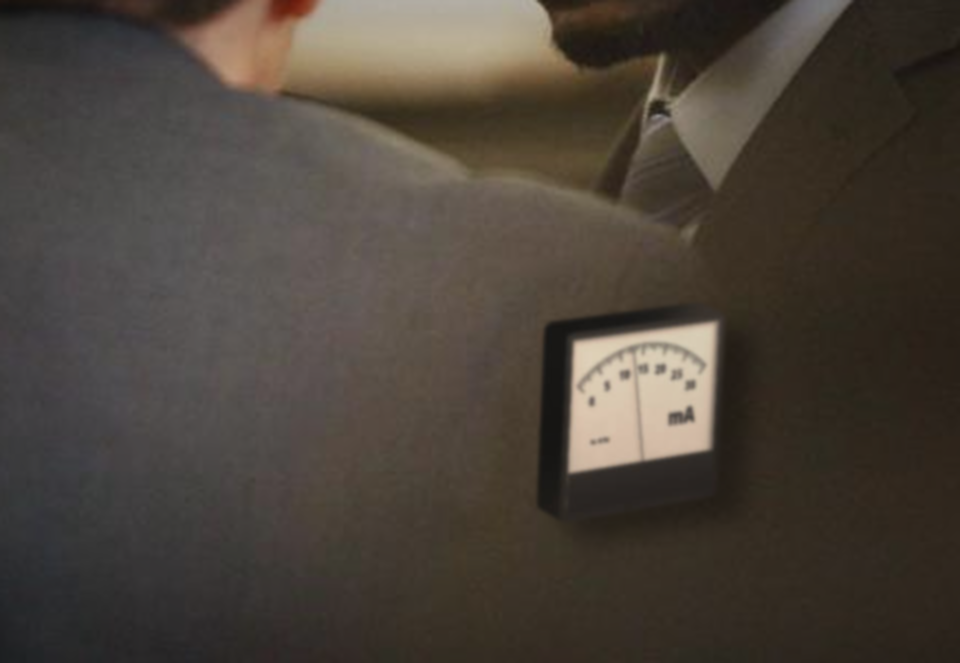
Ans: 12.5,mA
